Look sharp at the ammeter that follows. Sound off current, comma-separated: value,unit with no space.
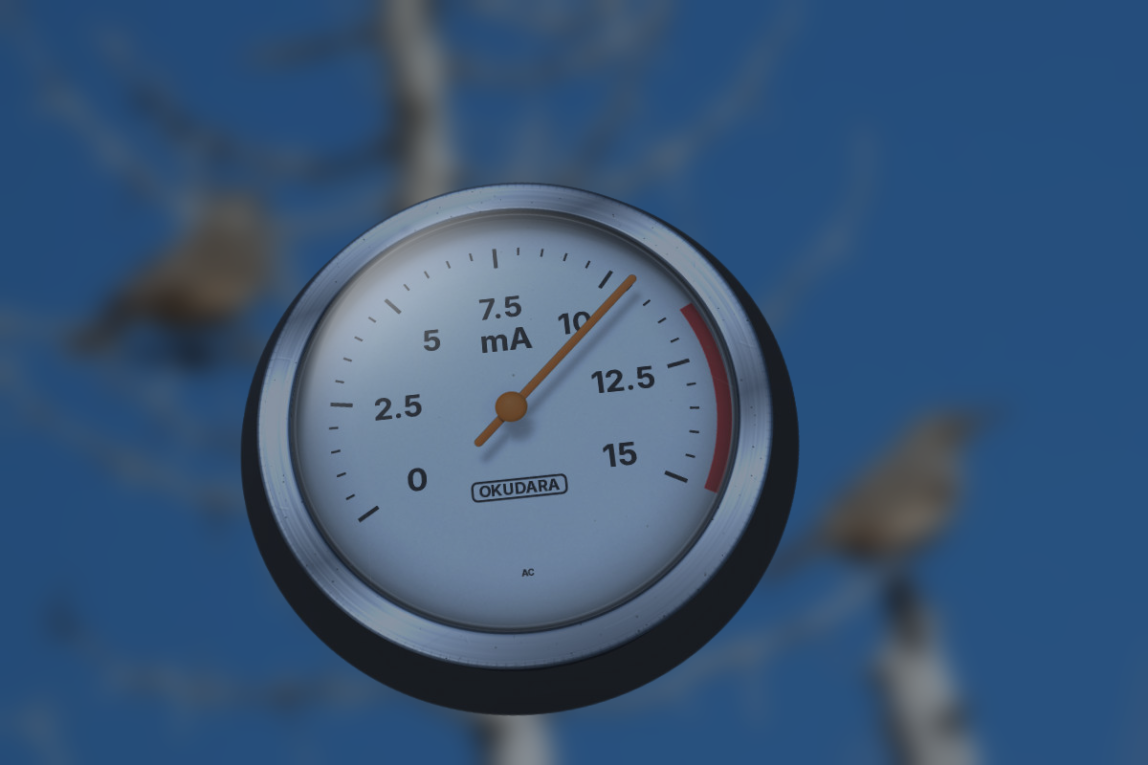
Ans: 10.5,mA
